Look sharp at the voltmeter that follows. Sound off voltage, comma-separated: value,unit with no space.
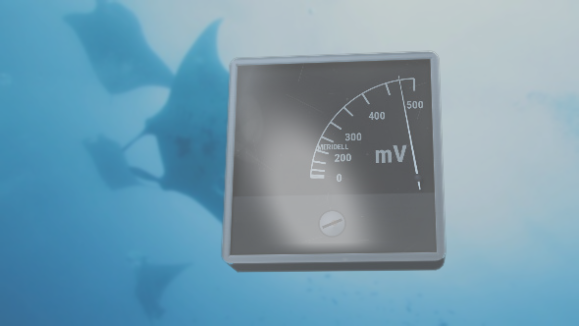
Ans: 475,mV
